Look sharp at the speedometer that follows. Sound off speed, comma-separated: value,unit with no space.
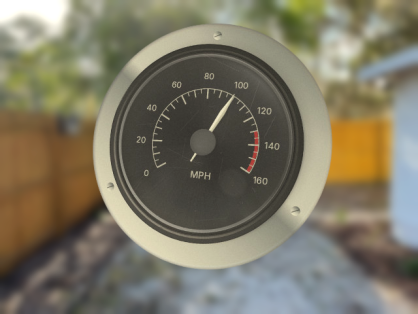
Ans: 100,mph
